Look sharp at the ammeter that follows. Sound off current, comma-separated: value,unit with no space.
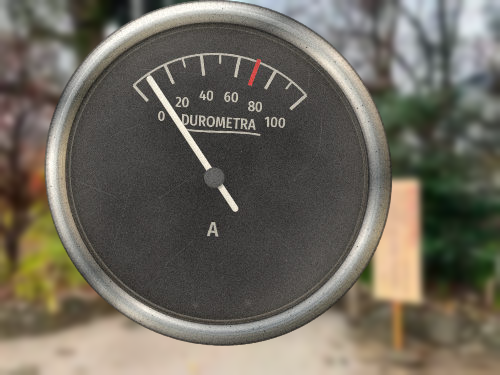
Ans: 10,A
